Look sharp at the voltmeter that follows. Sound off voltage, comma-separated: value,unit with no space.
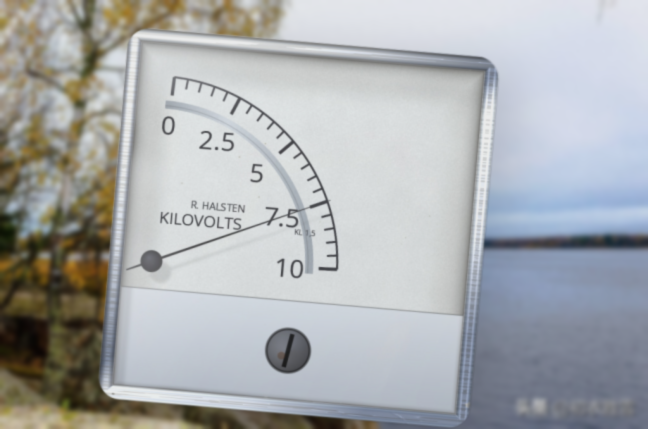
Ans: 7.5,kV
